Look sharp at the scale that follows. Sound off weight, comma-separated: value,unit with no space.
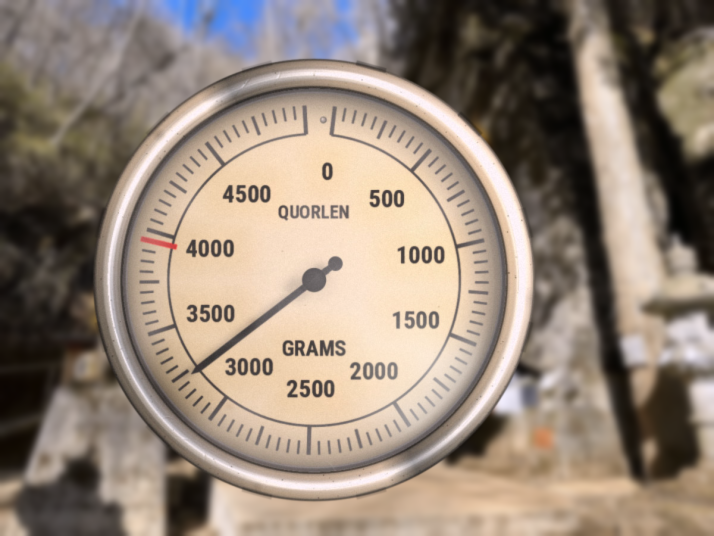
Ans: 3225,g
